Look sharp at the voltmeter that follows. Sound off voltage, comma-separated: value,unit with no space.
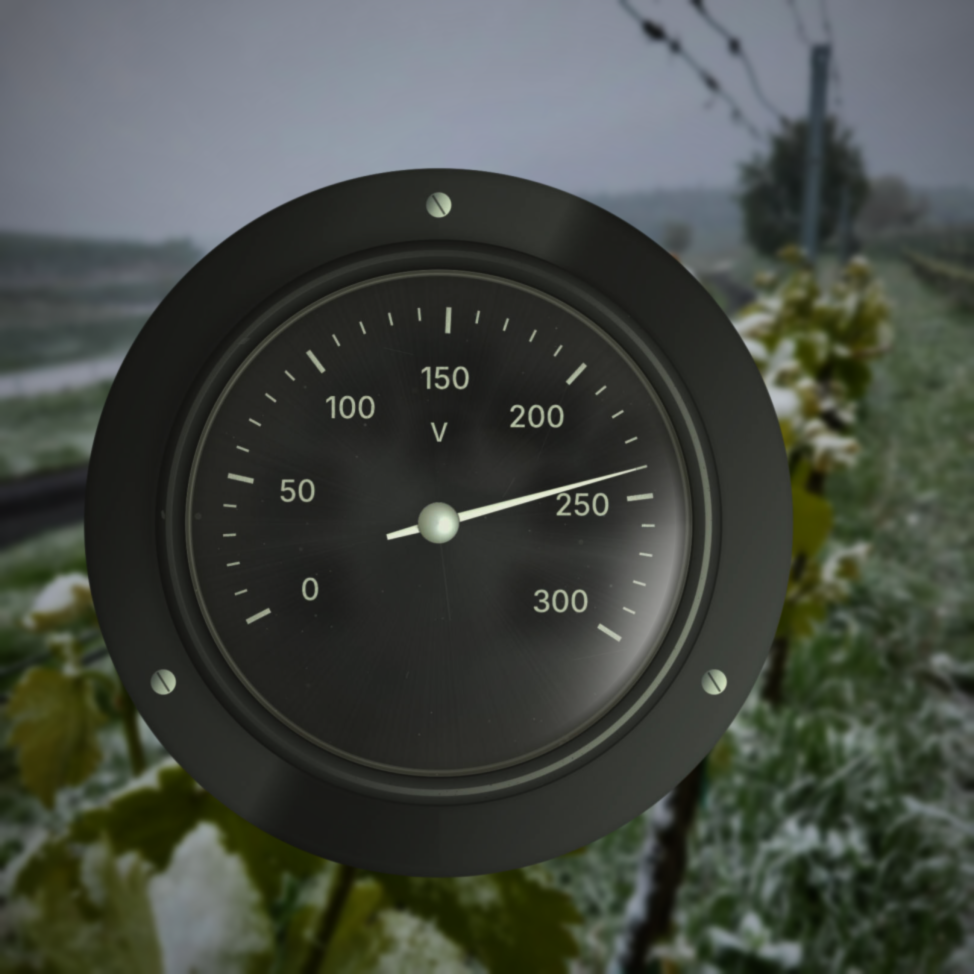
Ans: 240,V
